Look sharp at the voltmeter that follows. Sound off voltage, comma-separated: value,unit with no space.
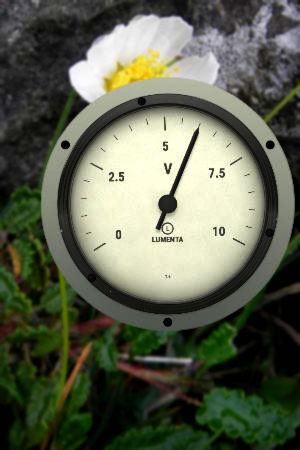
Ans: 6,V
